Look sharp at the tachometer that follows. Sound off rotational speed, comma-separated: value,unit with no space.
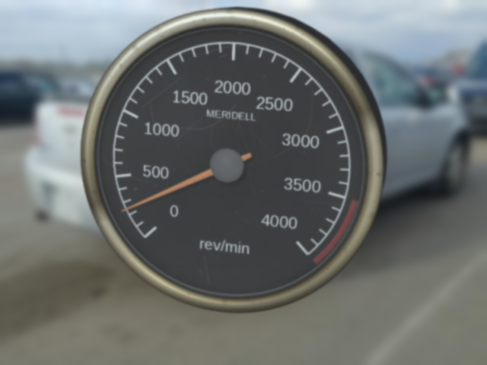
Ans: 250,rpm
